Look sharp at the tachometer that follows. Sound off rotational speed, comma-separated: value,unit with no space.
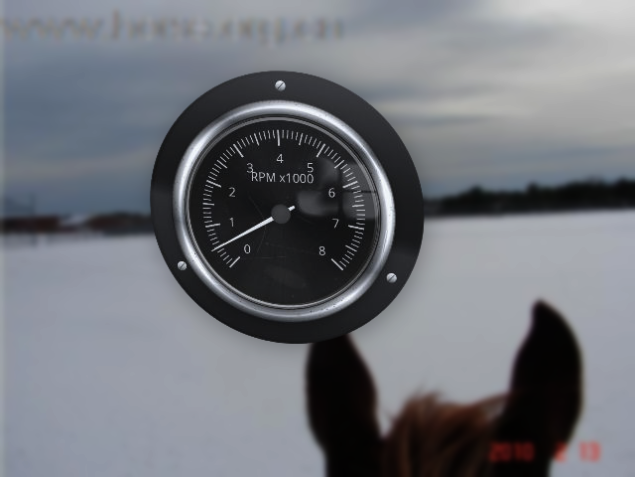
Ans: 500,rpm
